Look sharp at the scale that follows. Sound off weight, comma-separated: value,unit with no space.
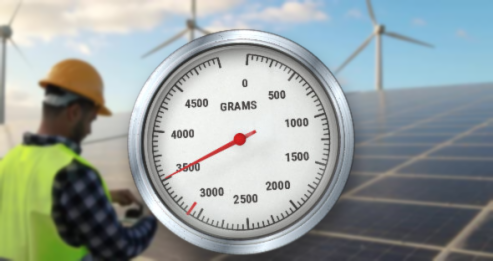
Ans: 3500,g
